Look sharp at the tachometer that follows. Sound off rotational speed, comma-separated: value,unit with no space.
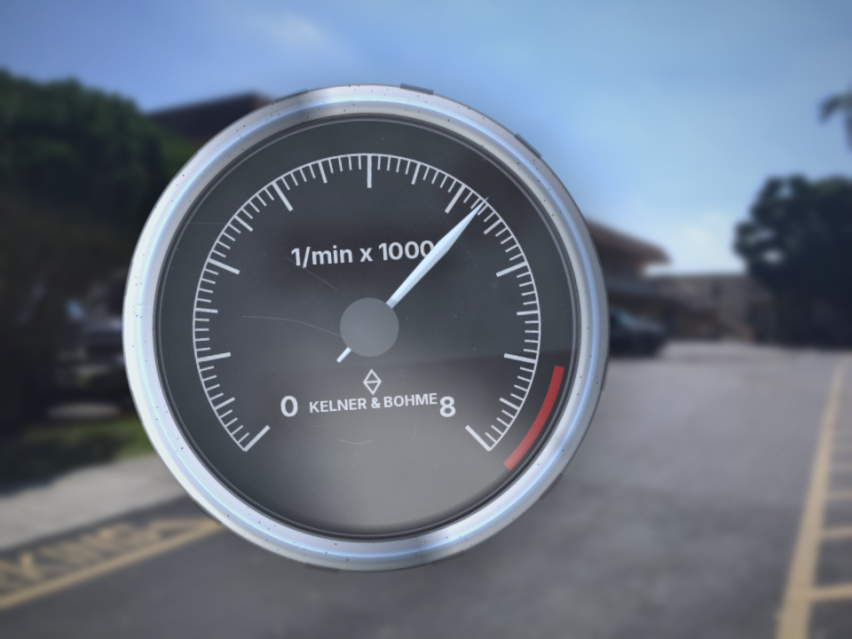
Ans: 5250,rpm
